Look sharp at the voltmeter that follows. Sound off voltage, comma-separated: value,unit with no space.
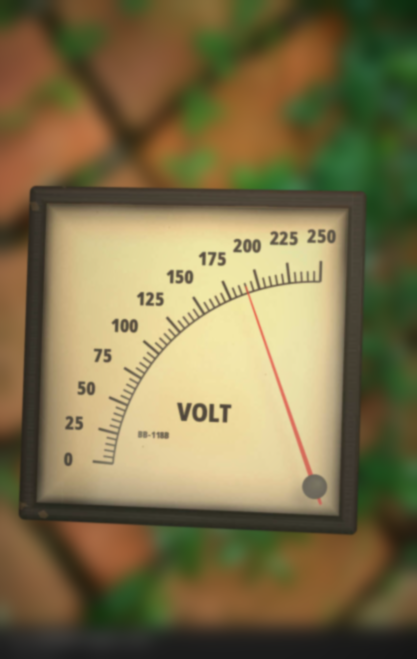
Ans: 190,V
